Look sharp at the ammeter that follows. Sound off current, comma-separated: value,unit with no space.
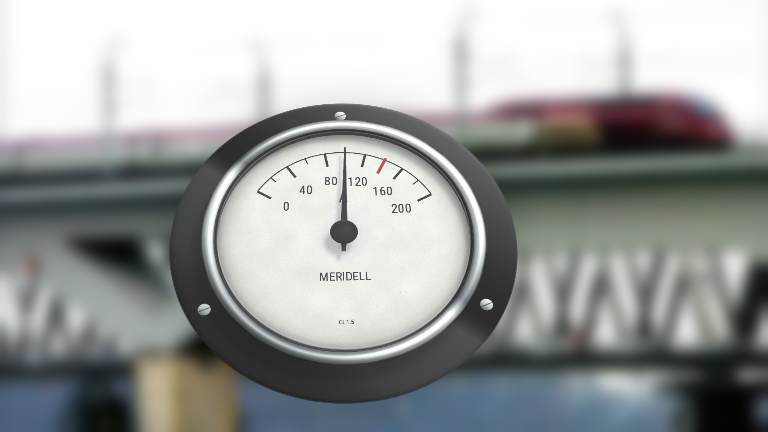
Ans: 100,A
